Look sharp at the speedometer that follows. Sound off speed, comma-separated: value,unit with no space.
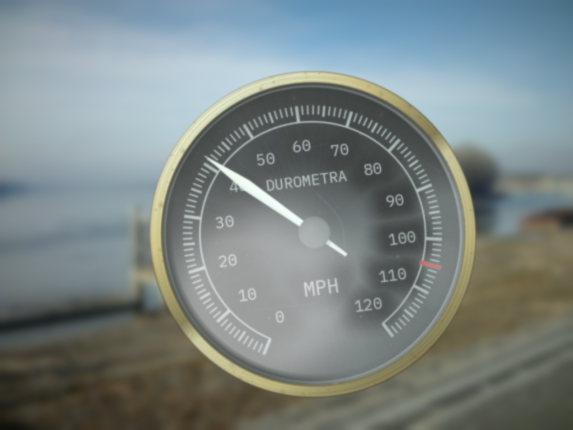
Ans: 41,mph
